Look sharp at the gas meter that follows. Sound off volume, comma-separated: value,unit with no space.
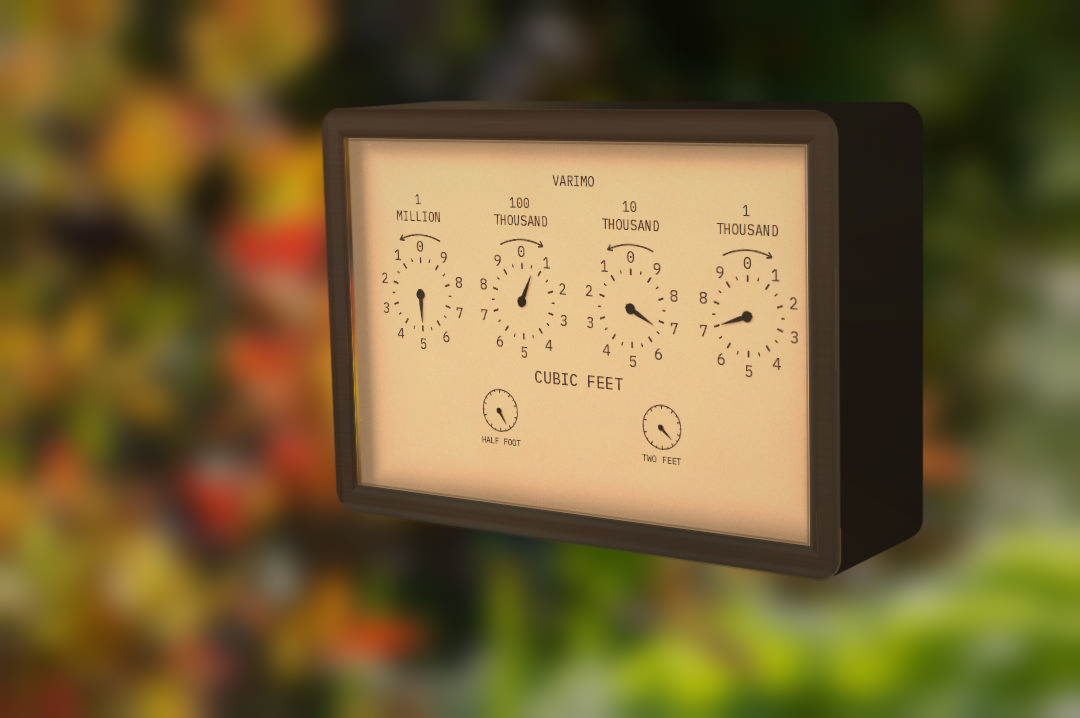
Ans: 506700,ft³
